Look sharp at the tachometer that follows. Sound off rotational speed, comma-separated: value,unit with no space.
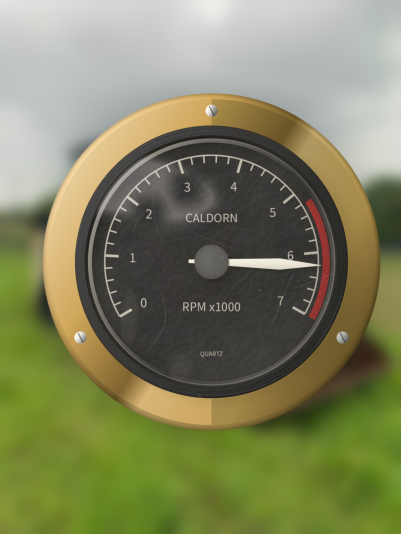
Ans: 6200,rpm
